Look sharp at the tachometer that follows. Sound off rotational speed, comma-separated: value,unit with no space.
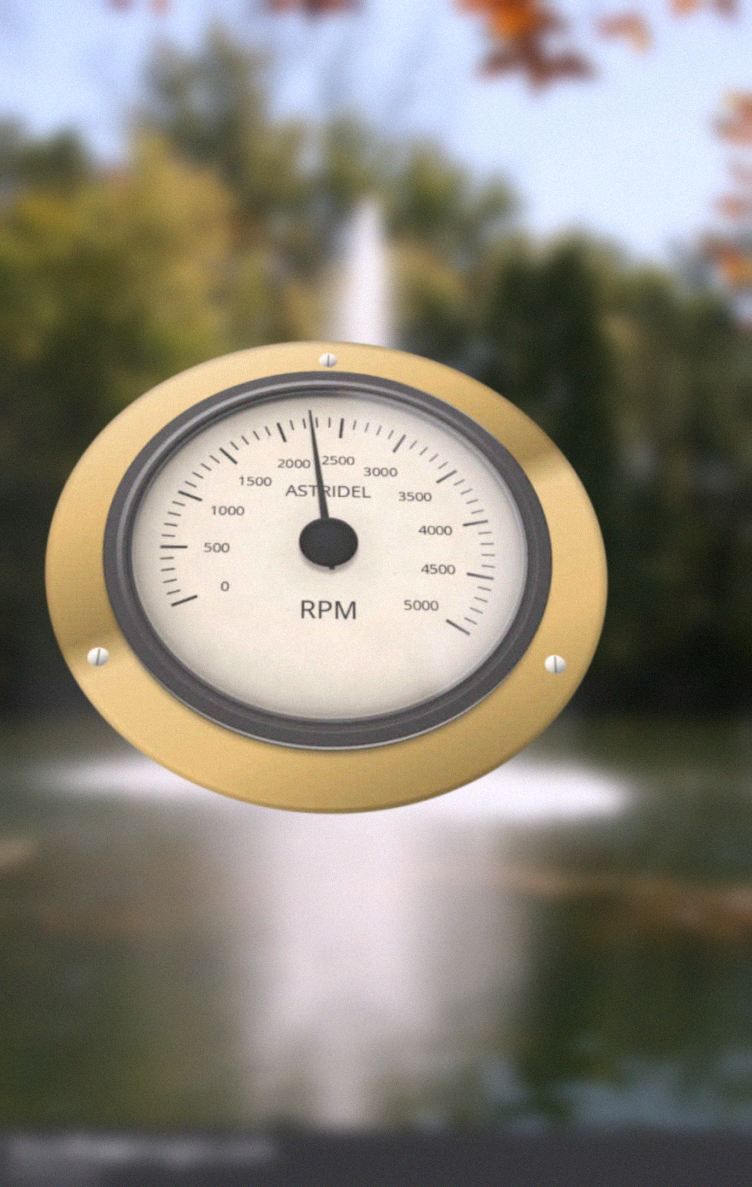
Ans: 2250,rpm
